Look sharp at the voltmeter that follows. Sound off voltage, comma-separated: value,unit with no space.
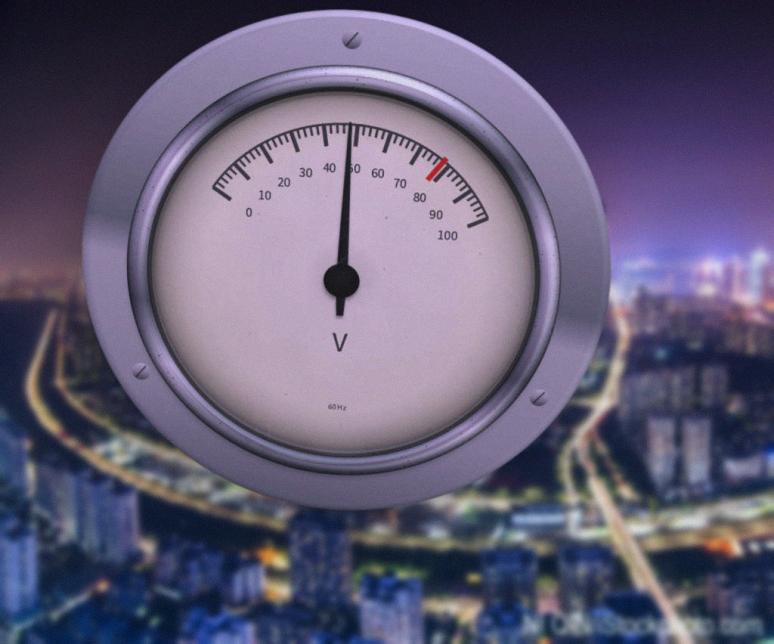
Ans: 48,V
